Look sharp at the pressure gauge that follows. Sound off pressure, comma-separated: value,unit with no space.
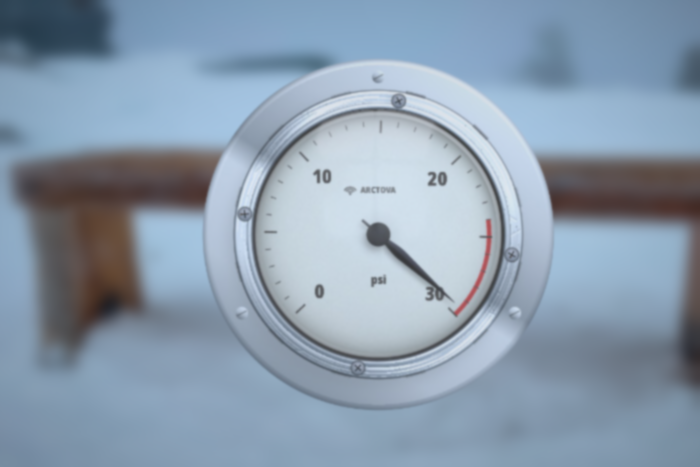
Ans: 29.5,psi
